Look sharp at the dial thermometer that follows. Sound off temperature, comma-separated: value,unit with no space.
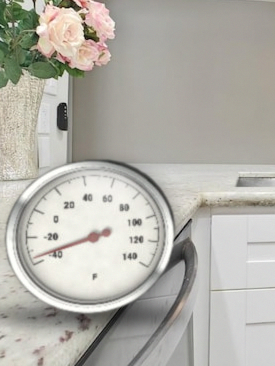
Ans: -35,°F
